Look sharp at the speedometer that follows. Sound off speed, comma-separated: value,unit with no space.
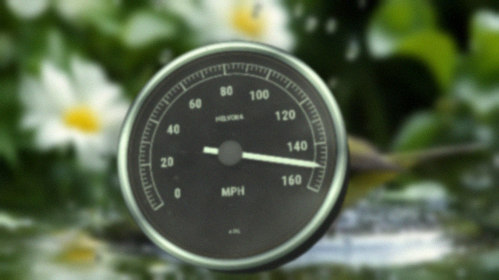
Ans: 150,mph
